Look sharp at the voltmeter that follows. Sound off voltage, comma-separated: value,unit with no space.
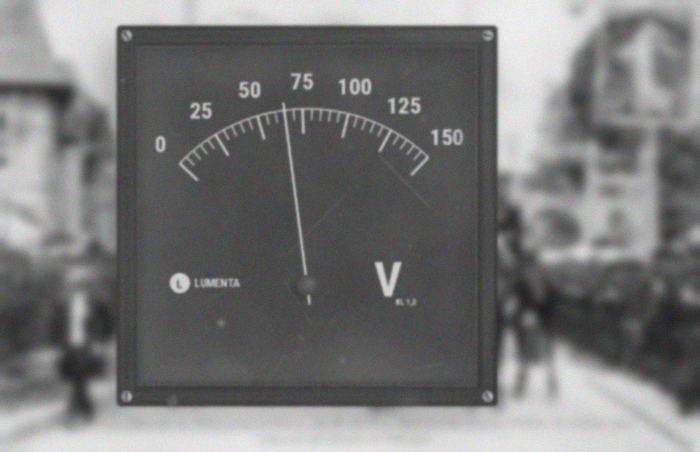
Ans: 65,V
